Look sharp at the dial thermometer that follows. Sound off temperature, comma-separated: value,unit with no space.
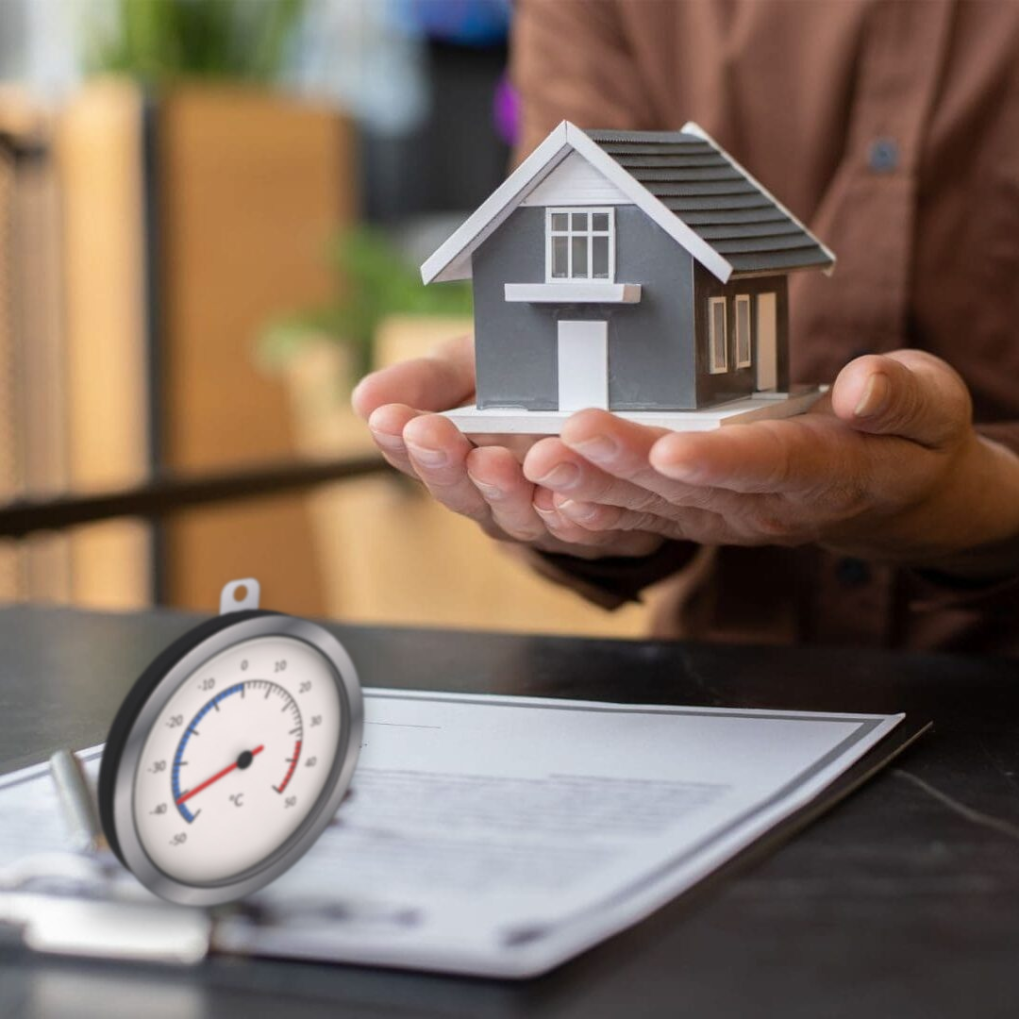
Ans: -40,°C
